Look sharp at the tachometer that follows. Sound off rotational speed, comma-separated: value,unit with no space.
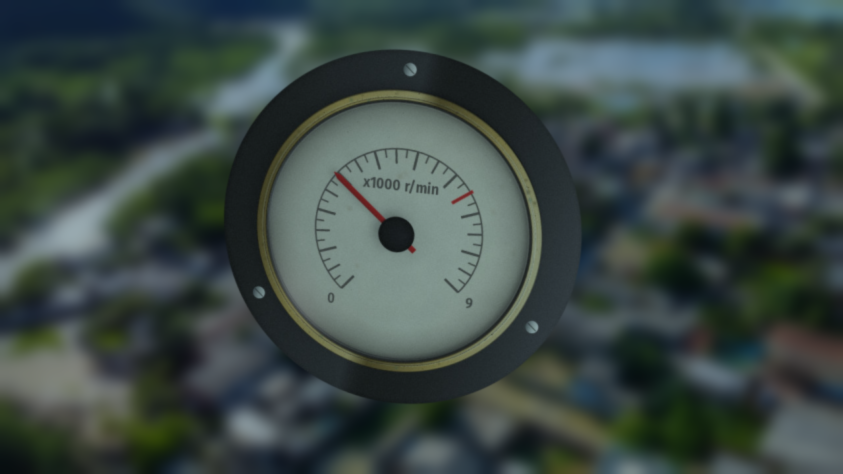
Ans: 3000,rpm
